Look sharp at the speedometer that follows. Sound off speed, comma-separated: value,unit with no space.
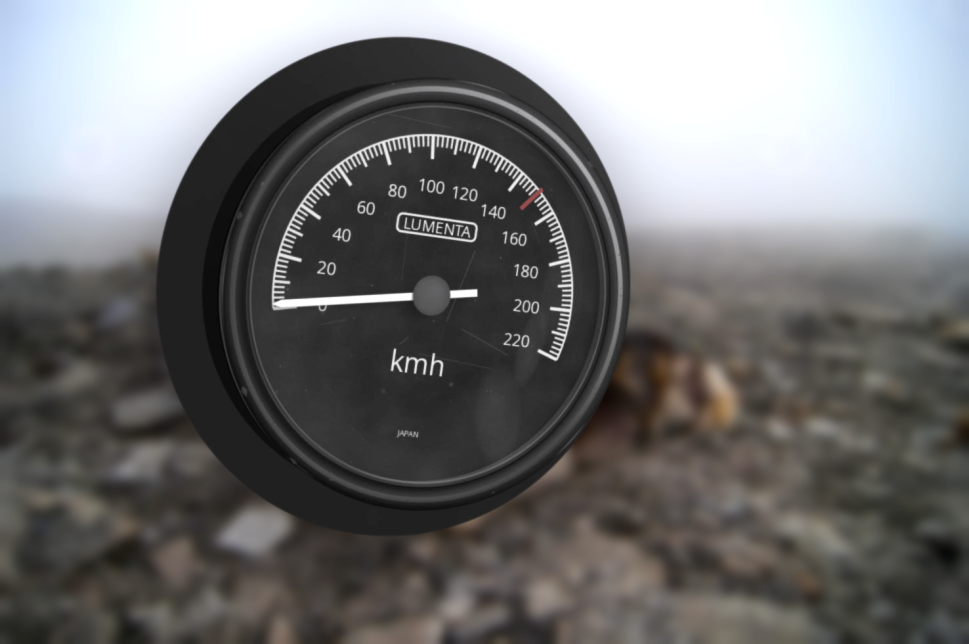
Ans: 2,km/h
